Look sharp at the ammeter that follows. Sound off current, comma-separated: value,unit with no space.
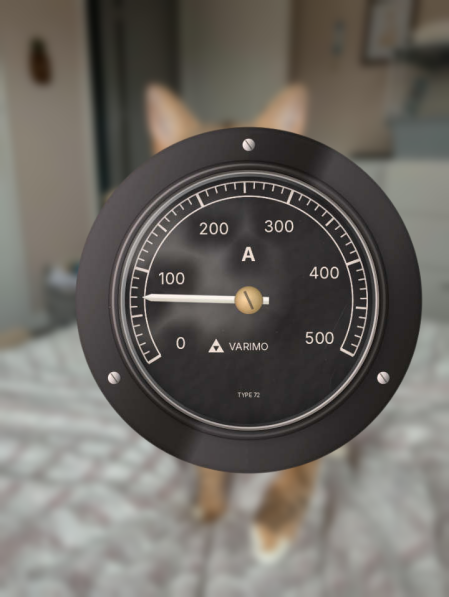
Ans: 70,A
